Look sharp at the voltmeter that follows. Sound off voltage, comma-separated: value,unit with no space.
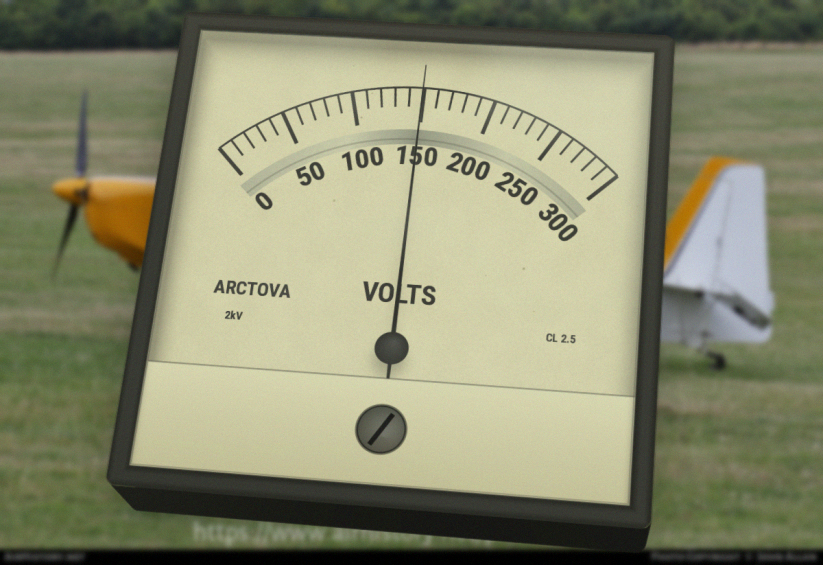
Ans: 150,V
